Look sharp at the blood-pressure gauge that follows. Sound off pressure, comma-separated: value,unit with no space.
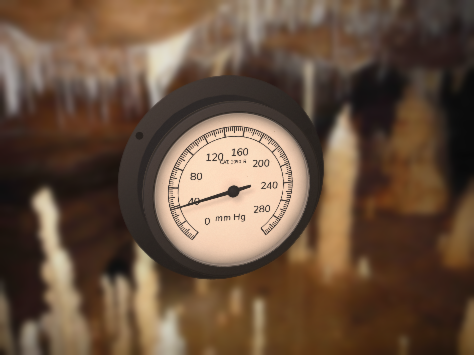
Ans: 40,mmHg
